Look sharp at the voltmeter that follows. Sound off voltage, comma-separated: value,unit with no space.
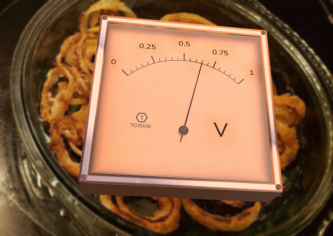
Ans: 0.65,V
